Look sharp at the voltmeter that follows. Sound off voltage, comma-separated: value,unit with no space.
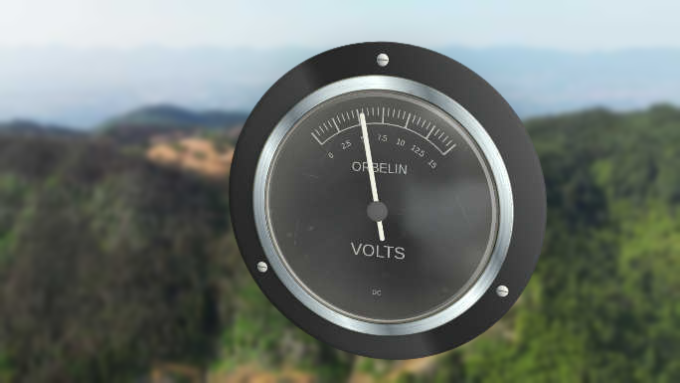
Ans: 5.5,V
